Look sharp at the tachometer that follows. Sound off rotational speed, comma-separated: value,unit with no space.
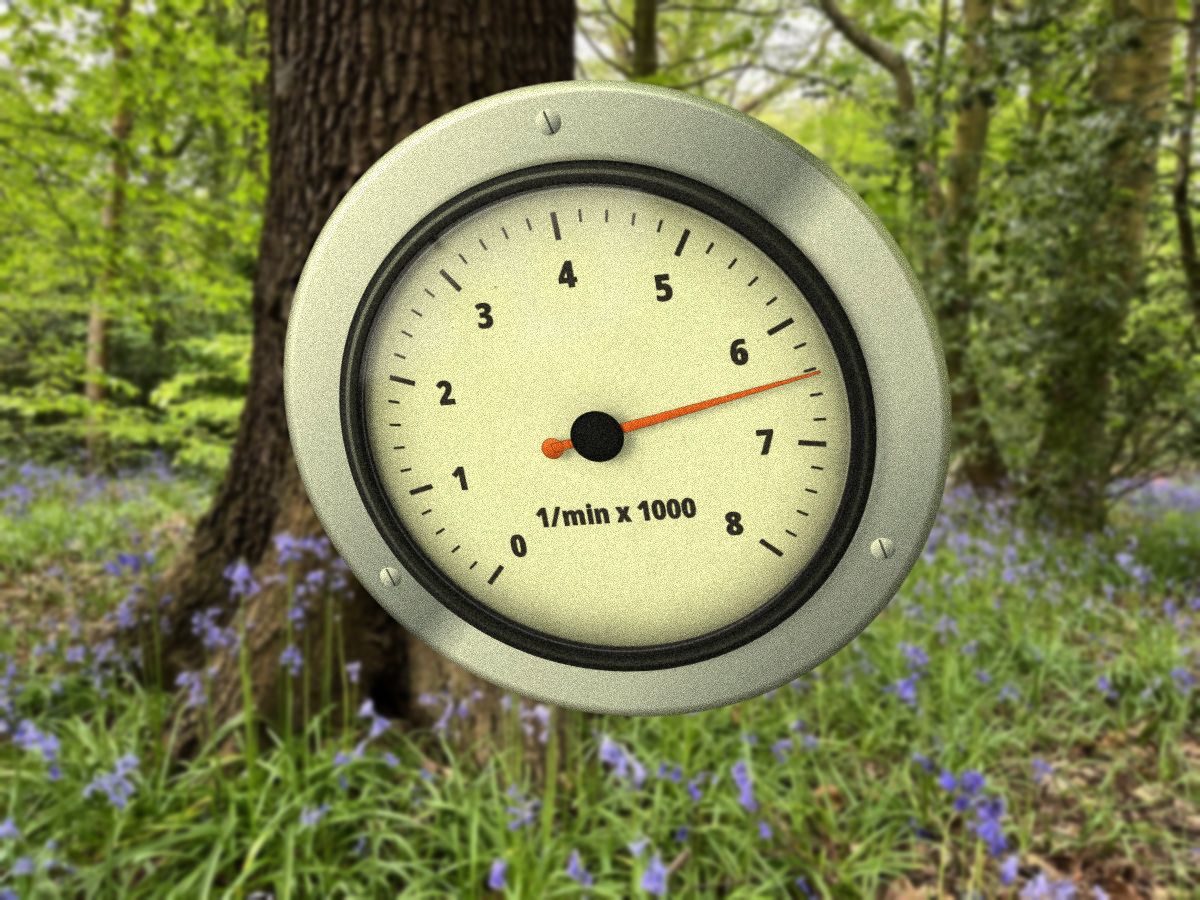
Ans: 6400,rpm
